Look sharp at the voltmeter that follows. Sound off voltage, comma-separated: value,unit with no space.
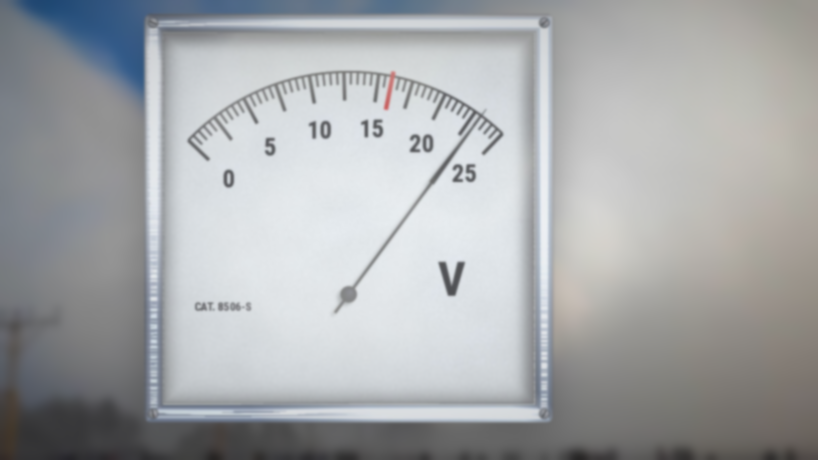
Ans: 23,V
